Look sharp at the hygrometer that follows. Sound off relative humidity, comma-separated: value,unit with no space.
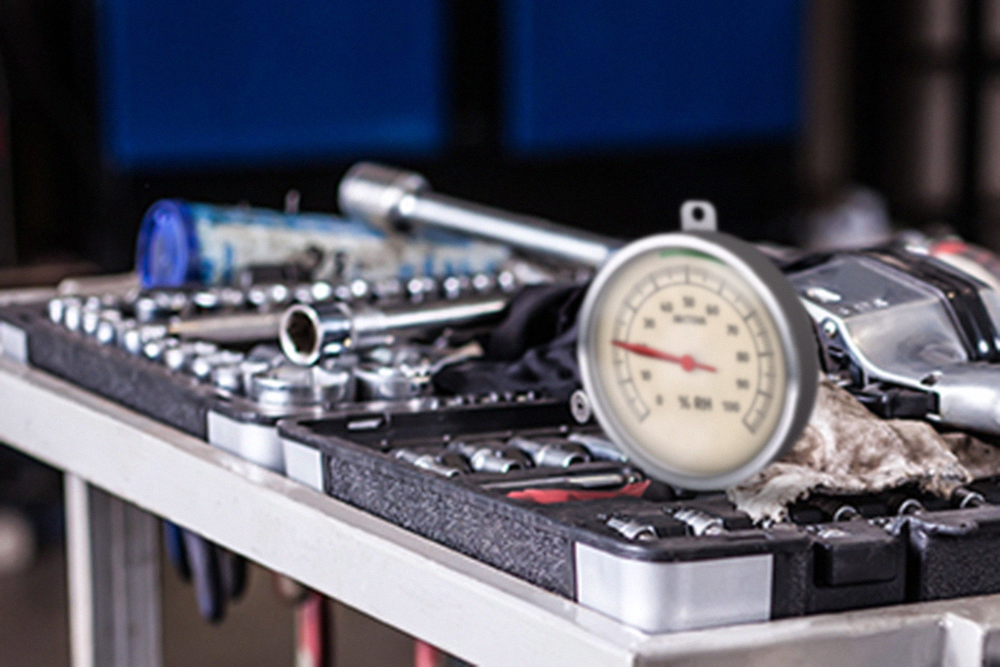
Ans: 20,%
